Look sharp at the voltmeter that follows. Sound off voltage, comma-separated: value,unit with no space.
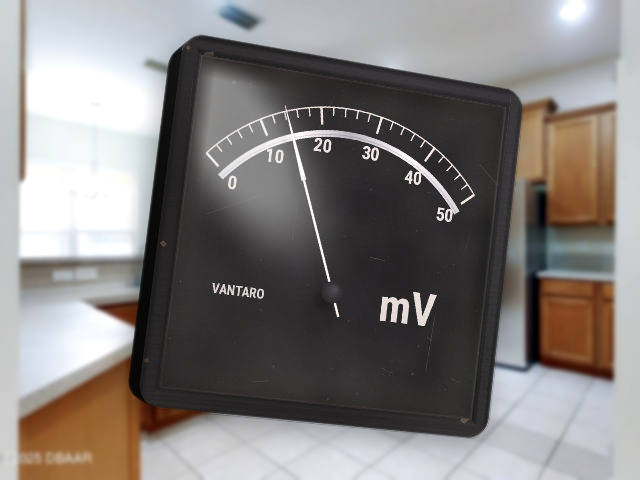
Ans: 14,mV
